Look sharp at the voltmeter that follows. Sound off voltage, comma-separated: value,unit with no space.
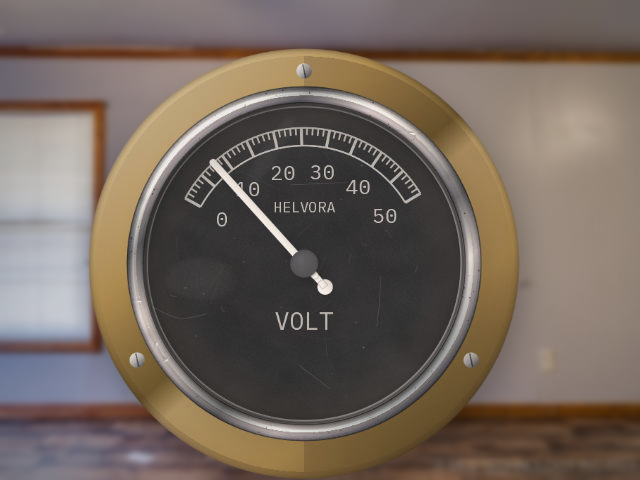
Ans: 8,V
